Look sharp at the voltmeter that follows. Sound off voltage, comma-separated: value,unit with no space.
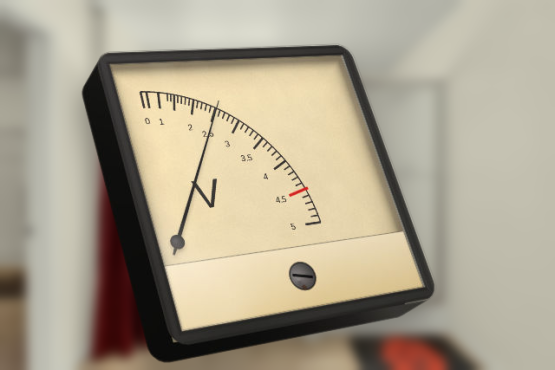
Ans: 2.5,V
